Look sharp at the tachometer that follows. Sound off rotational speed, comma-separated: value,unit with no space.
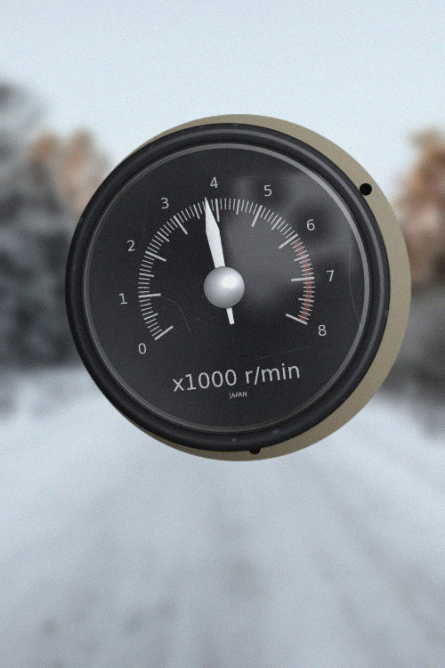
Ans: 3800,rpm
